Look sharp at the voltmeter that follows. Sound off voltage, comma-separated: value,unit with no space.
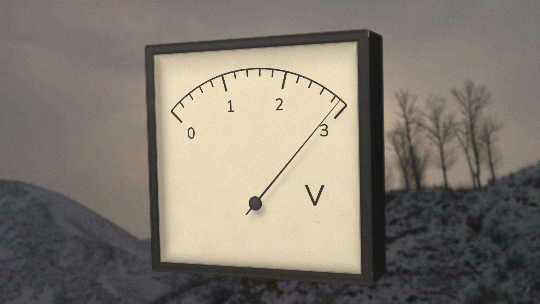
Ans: 2.9,V
